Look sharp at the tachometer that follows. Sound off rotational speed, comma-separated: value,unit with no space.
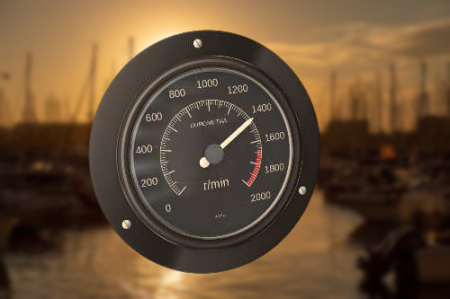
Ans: 1400,rpm
